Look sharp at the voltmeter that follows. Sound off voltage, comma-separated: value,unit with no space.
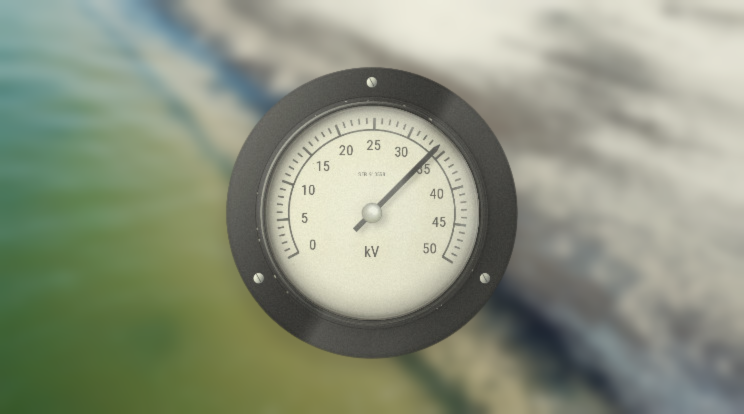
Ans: 34,kV
